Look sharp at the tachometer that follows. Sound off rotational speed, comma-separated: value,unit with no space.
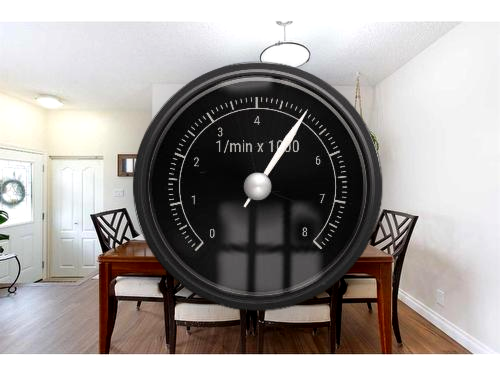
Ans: 5000,rpm
